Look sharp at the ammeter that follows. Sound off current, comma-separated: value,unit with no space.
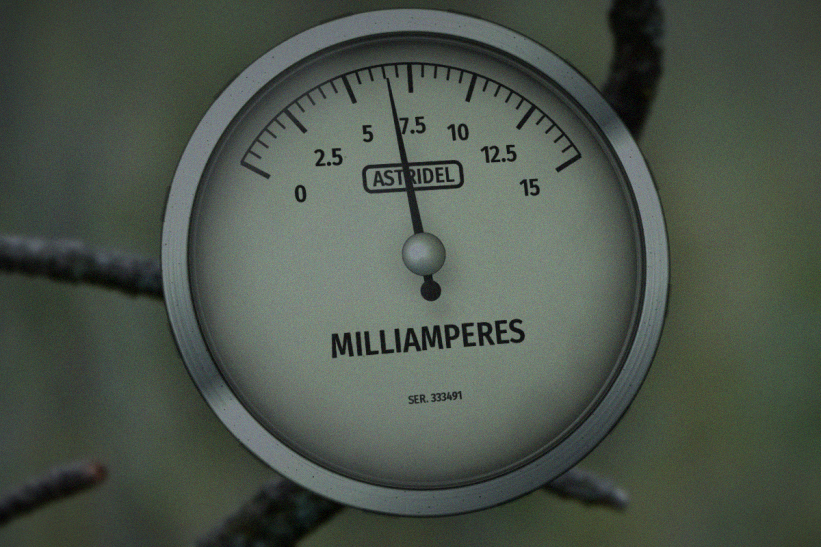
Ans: 6.5,mA
